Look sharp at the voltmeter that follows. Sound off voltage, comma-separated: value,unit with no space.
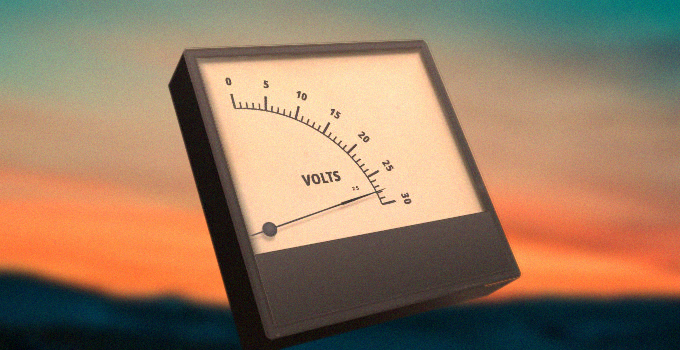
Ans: 28,V
